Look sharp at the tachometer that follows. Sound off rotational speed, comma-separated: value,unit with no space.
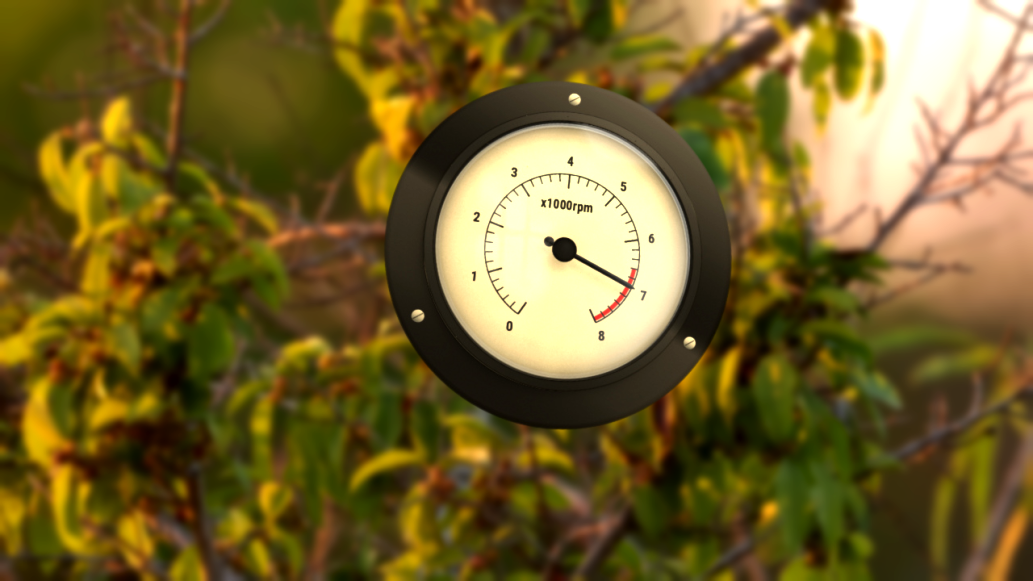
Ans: 7000,rpm
